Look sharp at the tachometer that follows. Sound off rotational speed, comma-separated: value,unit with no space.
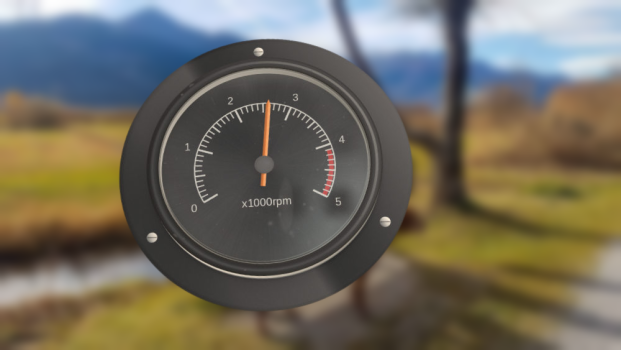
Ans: 2600,rpm
